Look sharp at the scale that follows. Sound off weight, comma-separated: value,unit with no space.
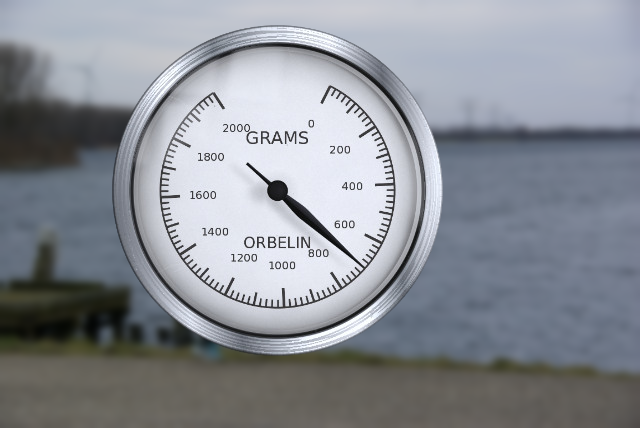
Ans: 700,g
